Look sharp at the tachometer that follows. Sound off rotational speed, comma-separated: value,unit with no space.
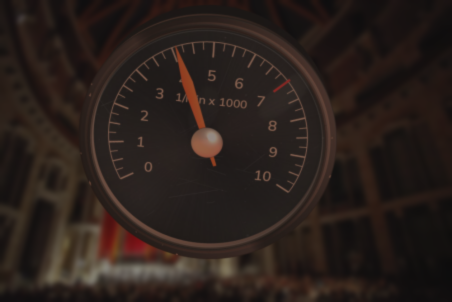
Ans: 4125,rpm
